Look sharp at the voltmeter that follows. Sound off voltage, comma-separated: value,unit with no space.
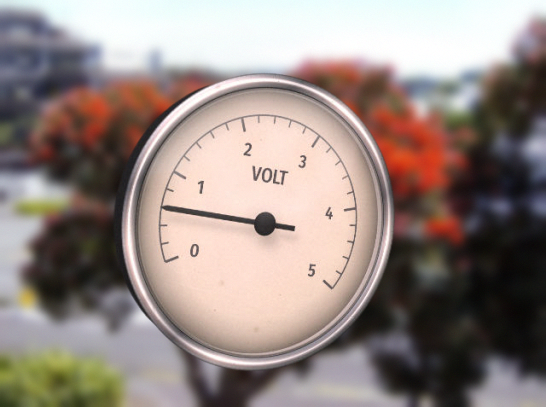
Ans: 0.6,V
